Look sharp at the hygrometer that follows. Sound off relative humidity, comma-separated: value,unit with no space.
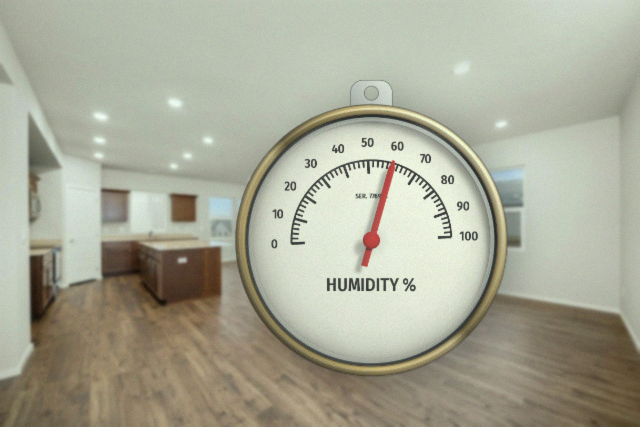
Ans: 60,%
